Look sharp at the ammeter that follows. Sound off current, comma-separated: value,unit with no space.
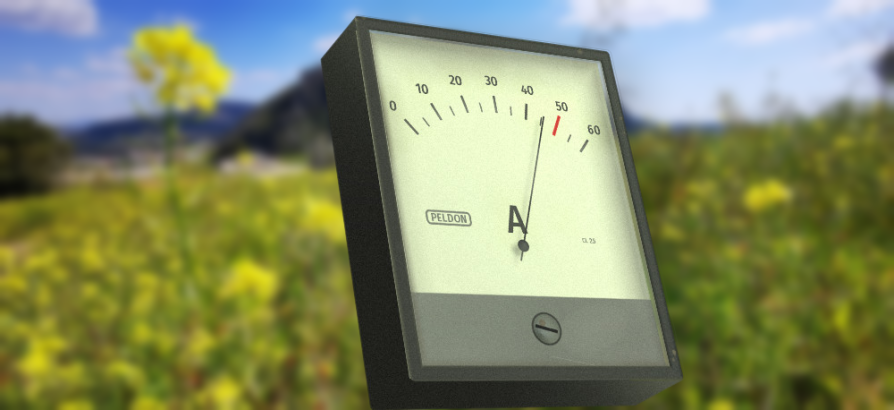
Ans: 45,A
